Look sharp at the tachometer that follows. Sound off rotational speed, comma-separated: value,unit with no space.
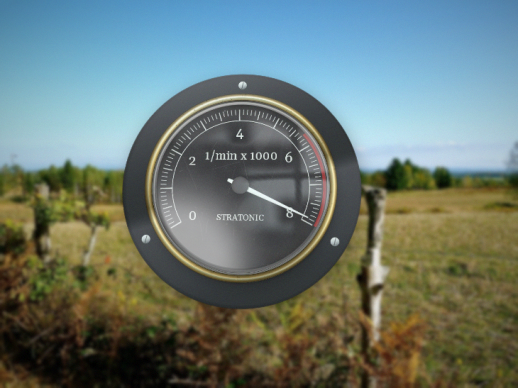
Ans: 7900,rpm
